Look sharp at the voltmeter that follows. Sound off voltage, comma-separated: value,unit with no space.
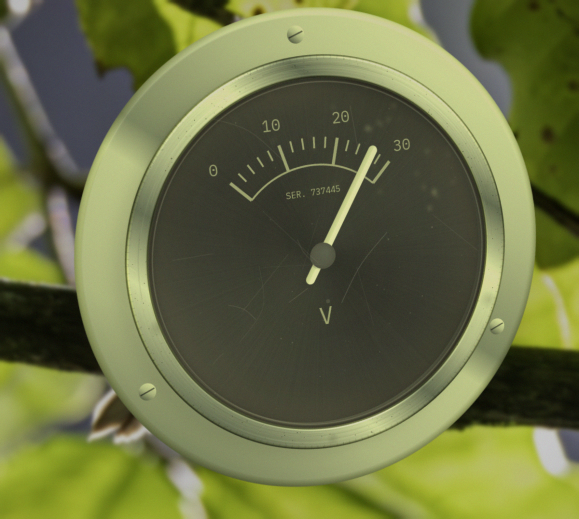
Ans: 26,V
